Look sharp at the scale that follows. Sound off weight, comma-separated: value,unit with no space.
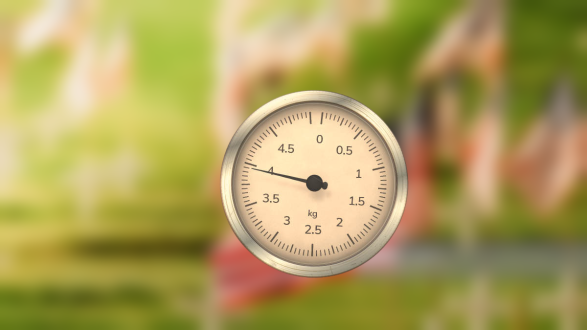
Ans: 3.95,kg
